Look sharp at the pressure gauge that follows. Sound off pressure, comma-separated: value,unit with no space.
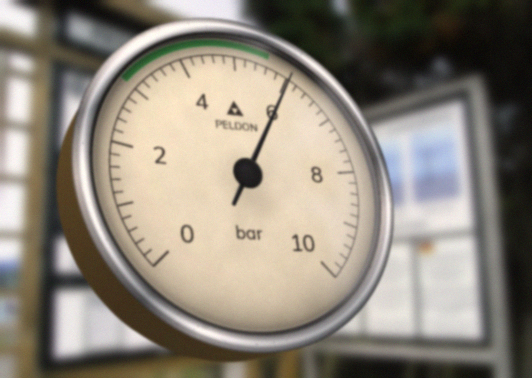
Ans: 6,bar
